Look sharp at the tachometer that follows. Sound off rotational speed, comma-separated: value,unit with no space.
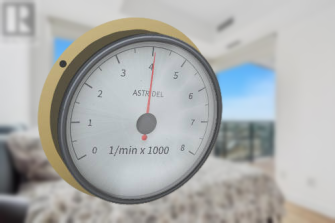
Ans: 4000,rpm
